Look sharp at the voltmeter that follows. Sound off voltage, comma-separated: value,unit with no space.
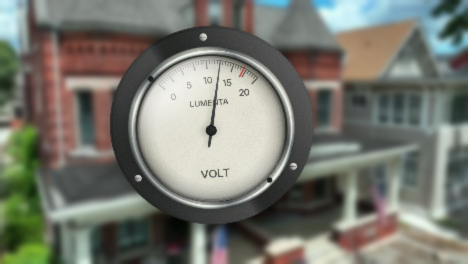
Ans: 12.5,V
